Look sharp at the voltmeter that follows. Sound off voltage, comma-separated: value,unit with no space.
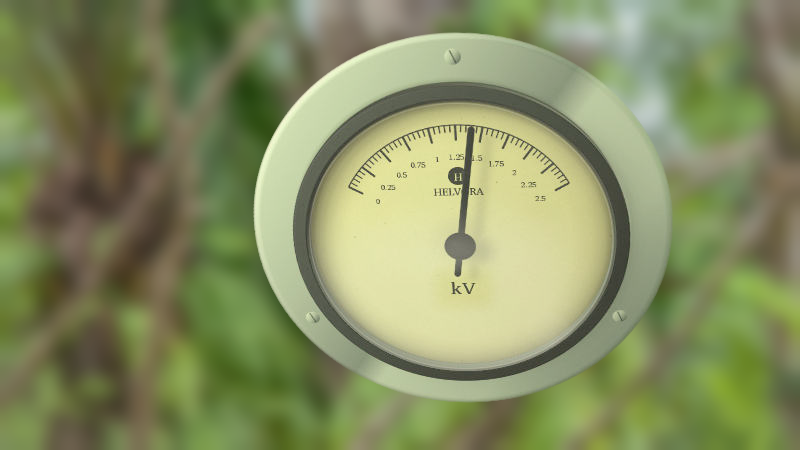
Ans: 1.4,kV
